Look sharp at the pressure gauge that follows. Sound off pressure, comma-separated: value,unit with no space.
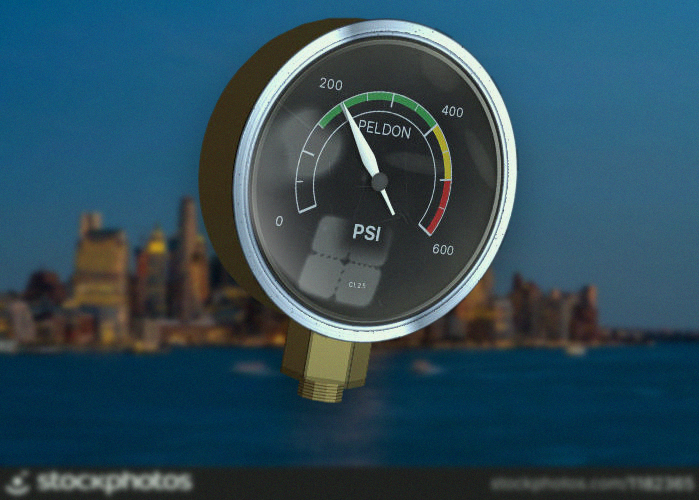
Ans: 200,psi
